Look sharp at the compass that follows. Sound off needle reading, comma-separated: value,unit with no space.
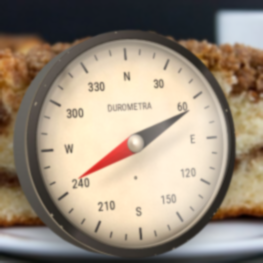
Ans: 245,°
